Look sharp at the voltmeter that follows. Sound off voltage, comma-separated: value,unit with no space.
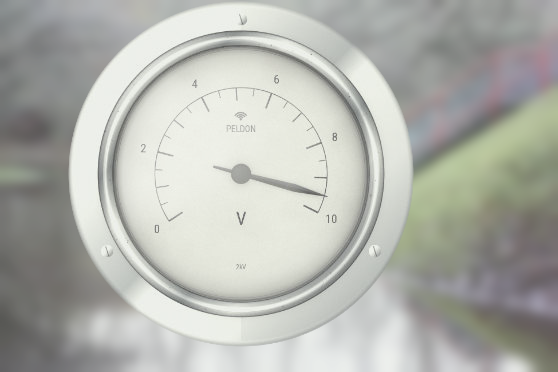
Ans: 9.5,V
